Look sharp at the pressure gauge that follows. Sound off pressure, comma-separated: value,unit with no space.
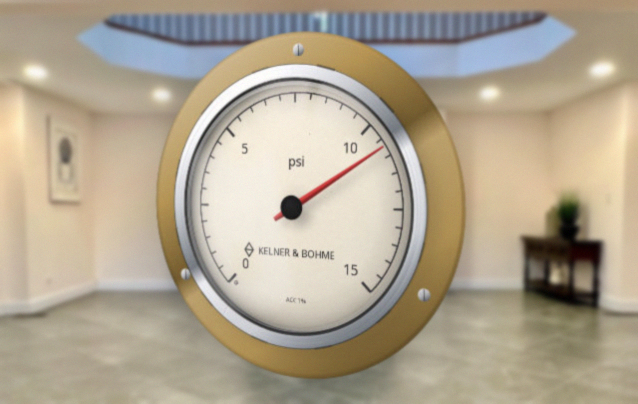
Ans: 10.75,psi
